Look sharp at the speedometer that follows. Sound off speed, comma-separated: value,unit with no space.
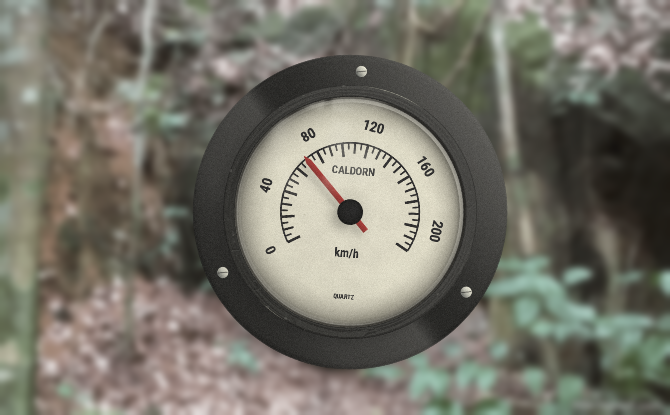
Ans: 70,km/h
